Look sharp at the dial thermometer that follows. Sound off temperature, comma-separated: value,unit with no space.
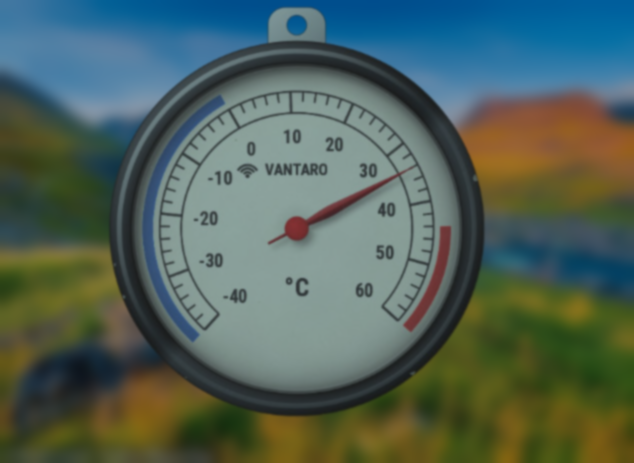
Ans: 34,°C
